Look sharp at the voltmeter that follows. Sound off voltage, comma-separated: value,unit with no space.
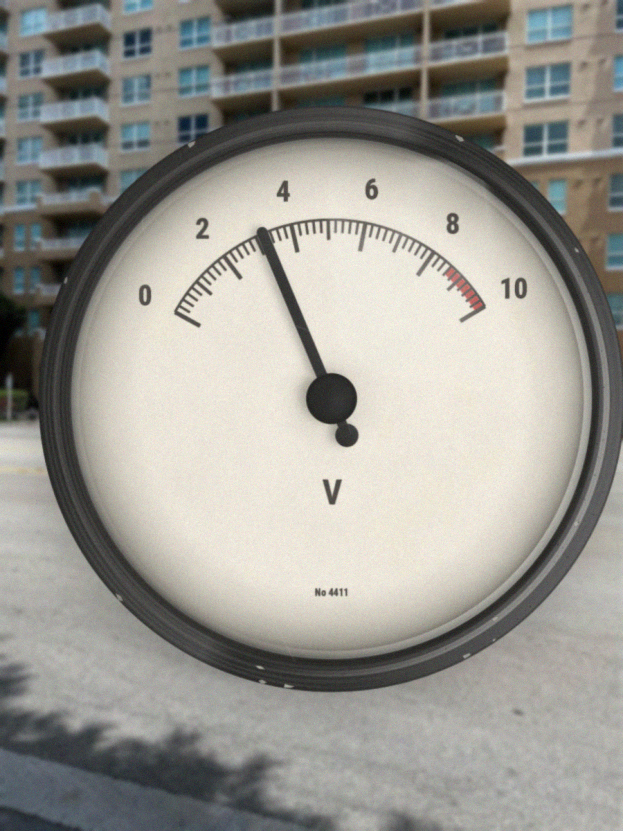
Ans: 3.2,V
